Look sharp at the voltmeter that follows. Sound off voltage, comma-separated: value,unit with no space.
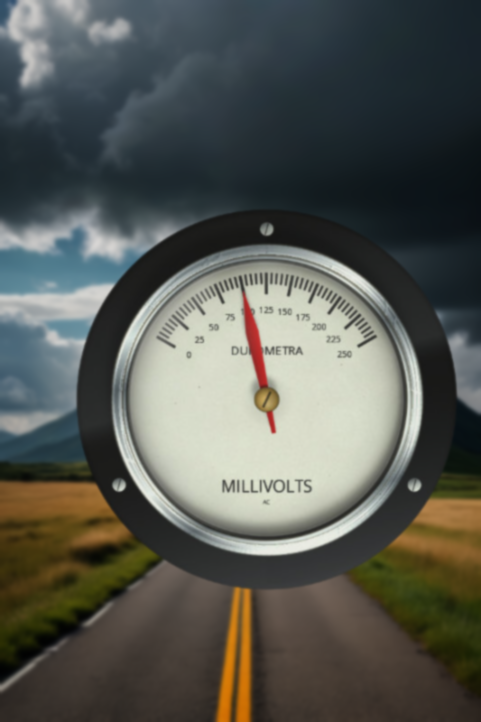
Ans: 100,mV
